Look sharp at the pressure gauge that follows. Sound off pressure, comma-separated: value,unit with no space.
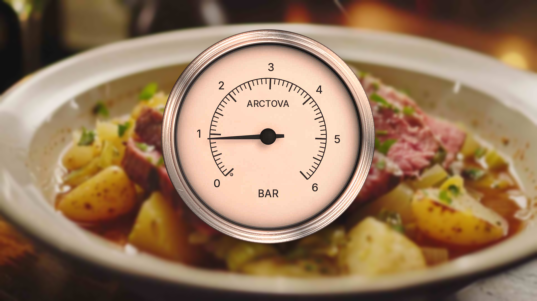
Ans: 0.9,bar
